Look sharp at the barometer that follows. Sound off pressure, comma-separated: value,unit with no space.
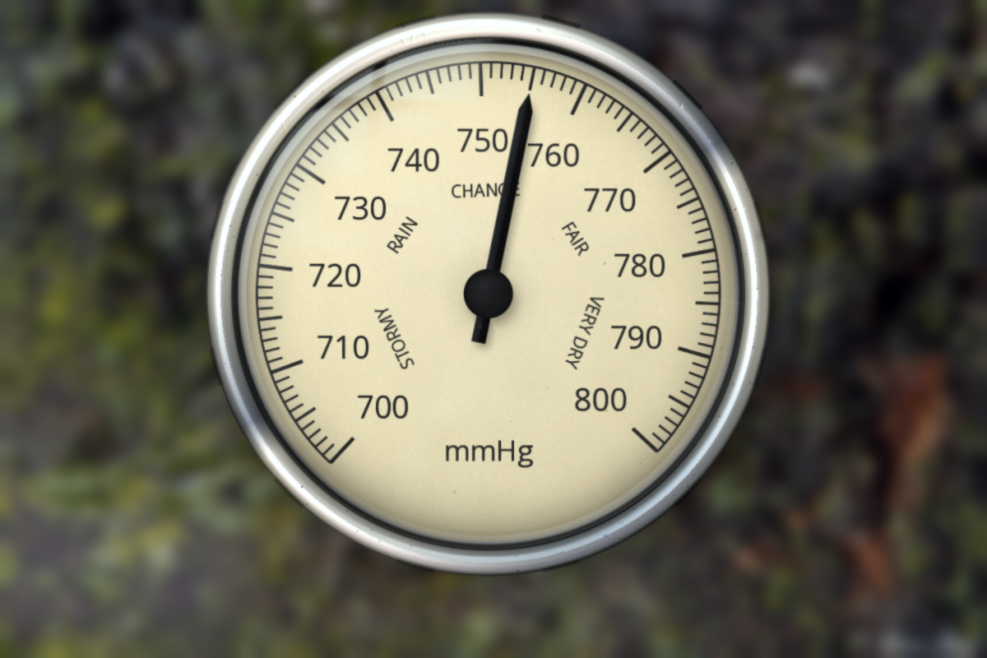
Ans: 755,mmHg
